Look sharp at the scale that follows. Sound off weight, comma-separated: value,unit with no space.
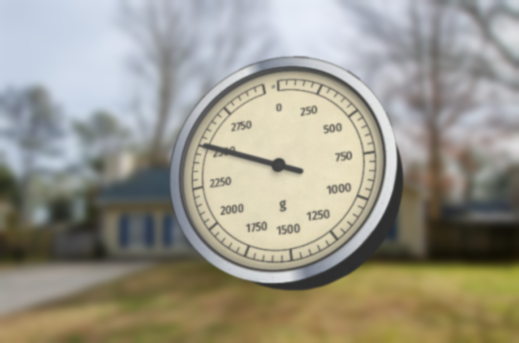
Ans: 2500,g
